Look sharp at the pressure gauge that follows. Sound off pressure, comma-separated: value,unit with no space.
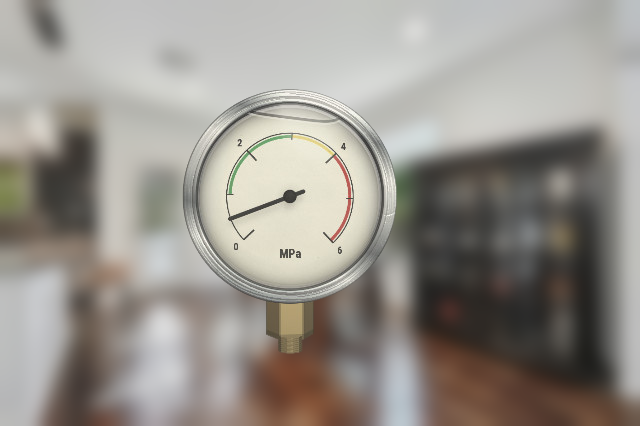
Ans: 0.5,MPa
